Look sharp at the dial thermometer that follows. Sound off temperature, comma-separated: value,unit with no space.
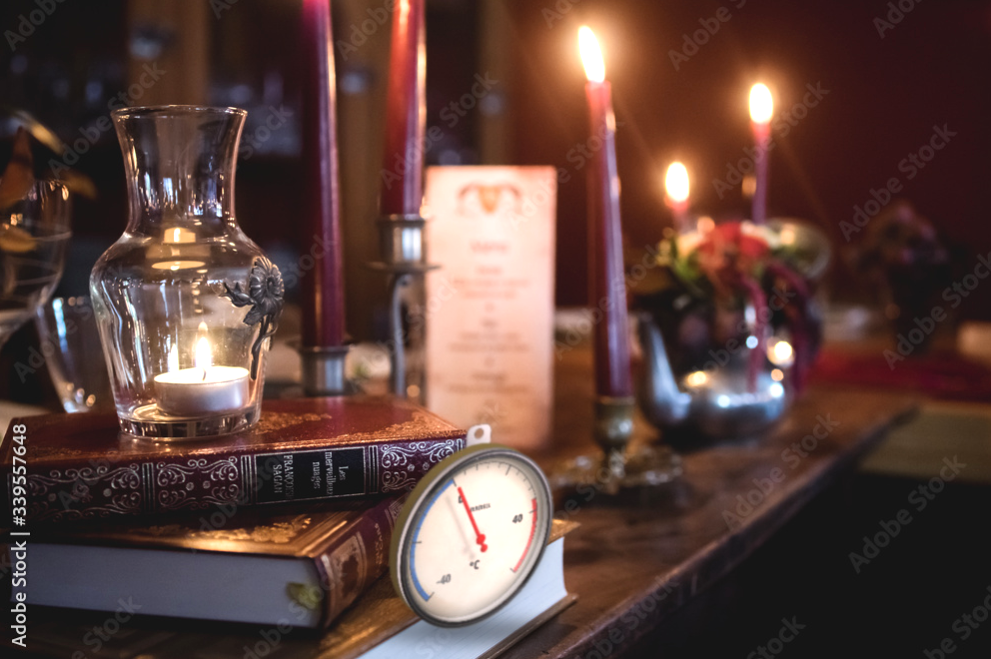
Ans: 0,°C
